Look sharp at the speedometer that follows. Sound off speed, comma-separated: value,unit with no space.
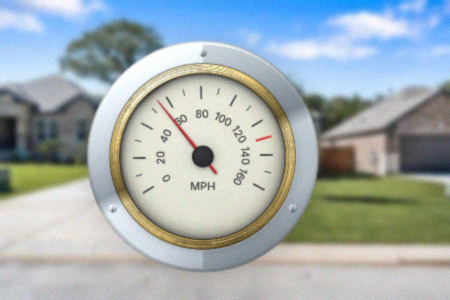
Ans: 55,mph
